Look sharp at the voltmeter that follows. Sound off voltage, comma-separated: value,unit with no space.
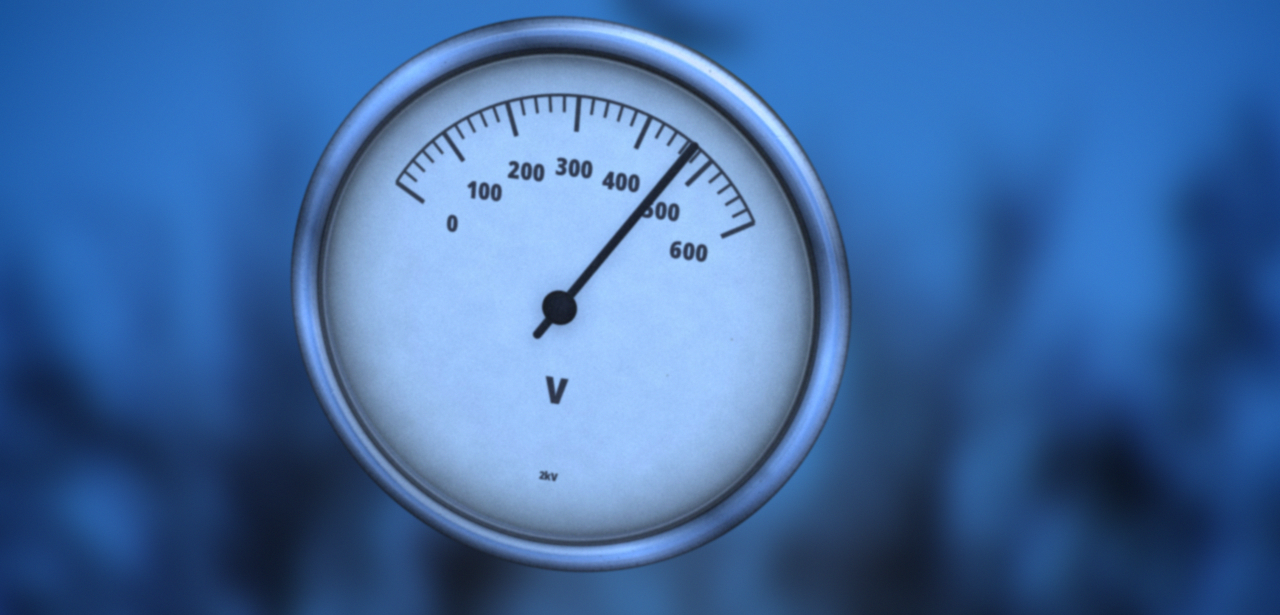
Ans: 470,V
